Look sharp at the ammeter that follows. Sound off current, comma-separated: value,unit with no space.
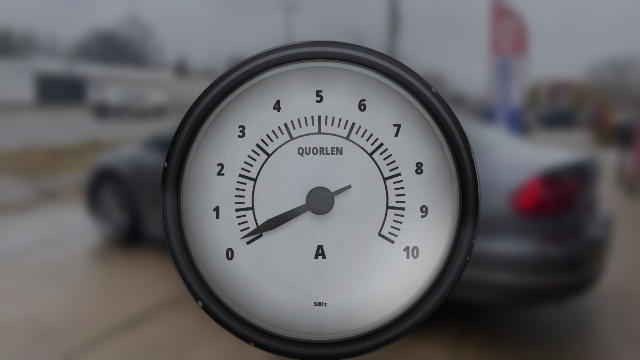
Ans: 0.2,A
